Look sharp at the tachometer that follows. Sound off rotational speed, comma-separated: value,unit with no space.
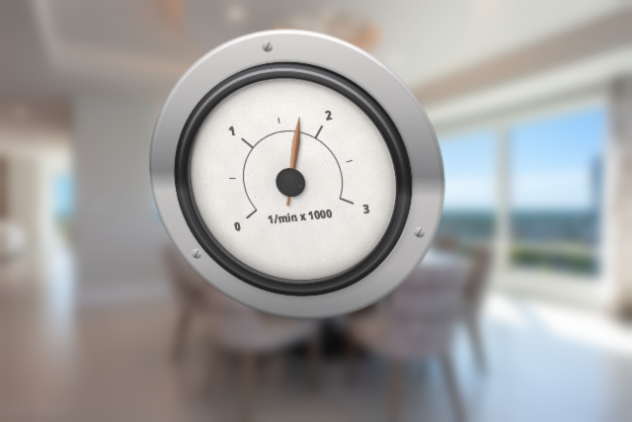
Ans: 1750,rpm
